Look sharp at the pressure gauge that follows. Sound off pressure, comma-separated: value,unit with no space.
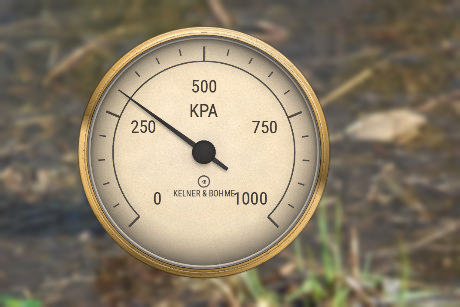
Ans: 300,kPa
